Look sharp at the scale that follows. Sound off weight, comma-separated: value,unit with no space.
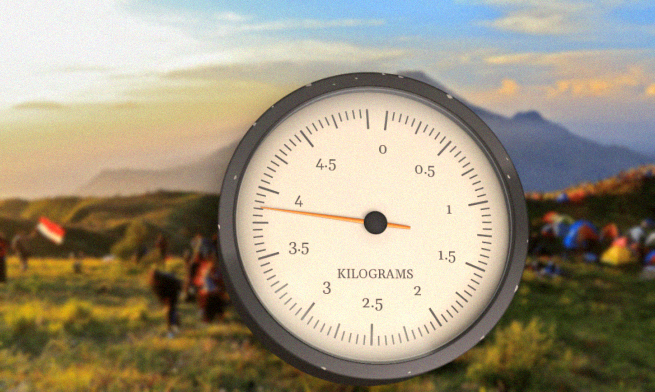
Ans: 3.85,kg
